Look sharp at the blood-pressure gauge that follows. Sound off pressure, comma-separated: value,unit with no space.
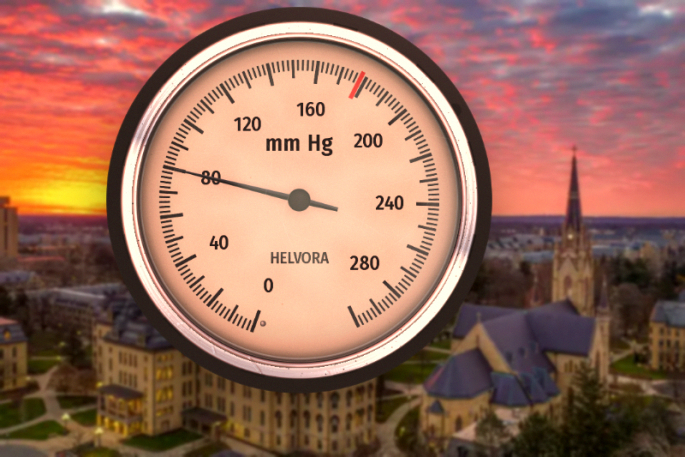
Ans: 80,mmHg
